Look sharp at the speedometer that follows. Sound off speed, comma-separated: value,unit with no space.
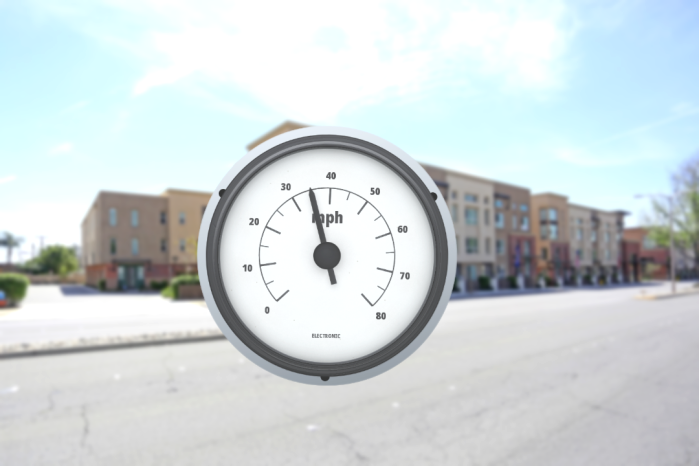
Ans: 35,mph
